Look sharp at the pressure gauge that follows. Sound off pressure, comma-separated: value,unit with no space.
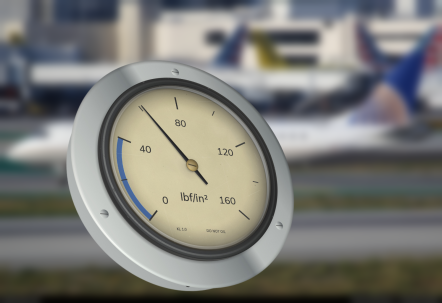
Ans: 60,psi
